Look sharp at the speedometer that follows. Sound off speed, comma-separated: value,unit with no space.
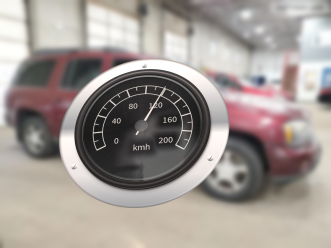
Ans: 120,km/h
